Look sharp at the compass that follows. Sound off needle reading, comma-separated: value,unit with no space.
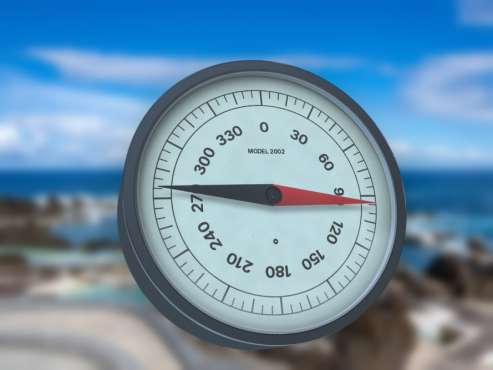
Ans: 95,°
